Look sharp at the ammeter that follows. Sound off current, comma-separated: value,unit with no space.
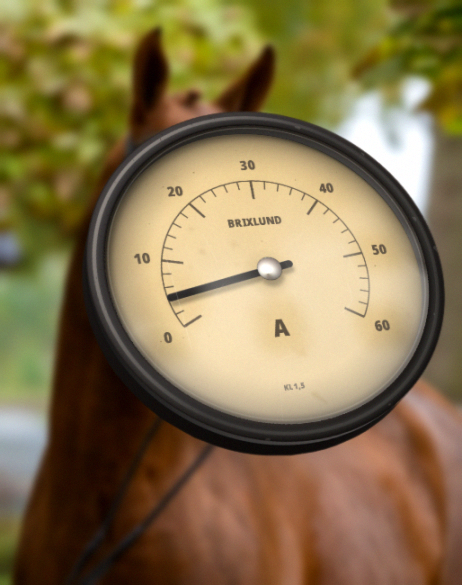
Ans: 4,A
